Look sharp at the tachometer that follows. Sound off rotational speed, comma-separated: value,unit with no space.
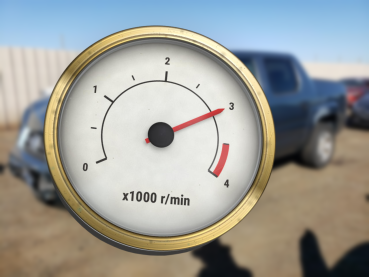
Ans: 3000,rpm
